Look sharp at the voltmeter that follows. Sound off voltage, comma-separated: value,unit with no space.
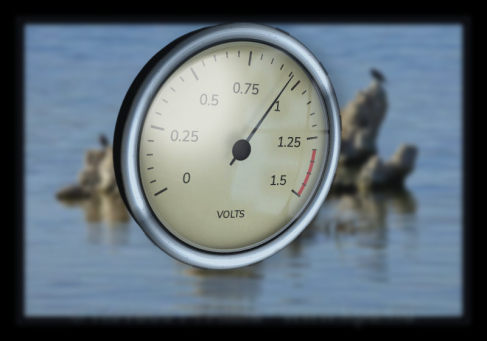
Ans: 0.95,V
